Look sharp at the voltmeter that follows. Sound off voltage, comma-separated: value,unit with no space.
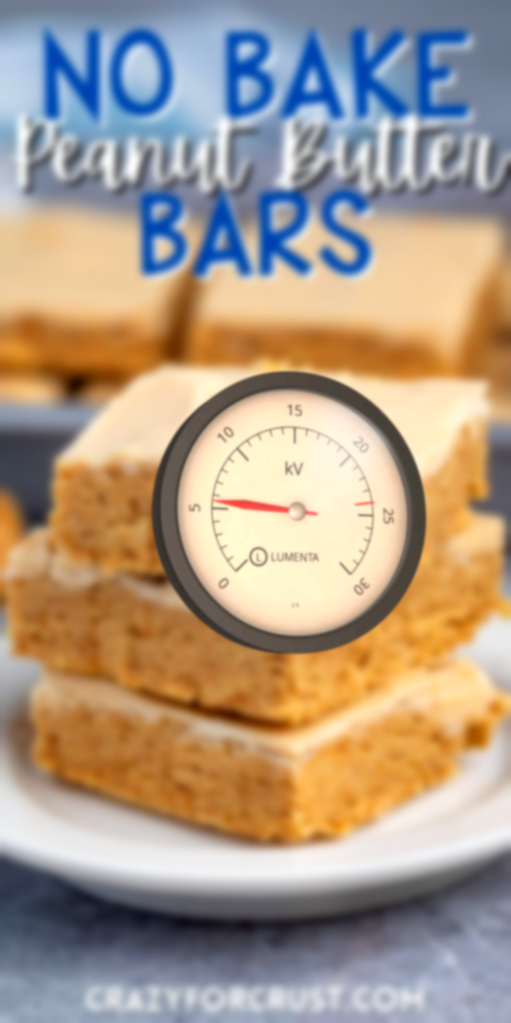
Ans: 5.5,kV
